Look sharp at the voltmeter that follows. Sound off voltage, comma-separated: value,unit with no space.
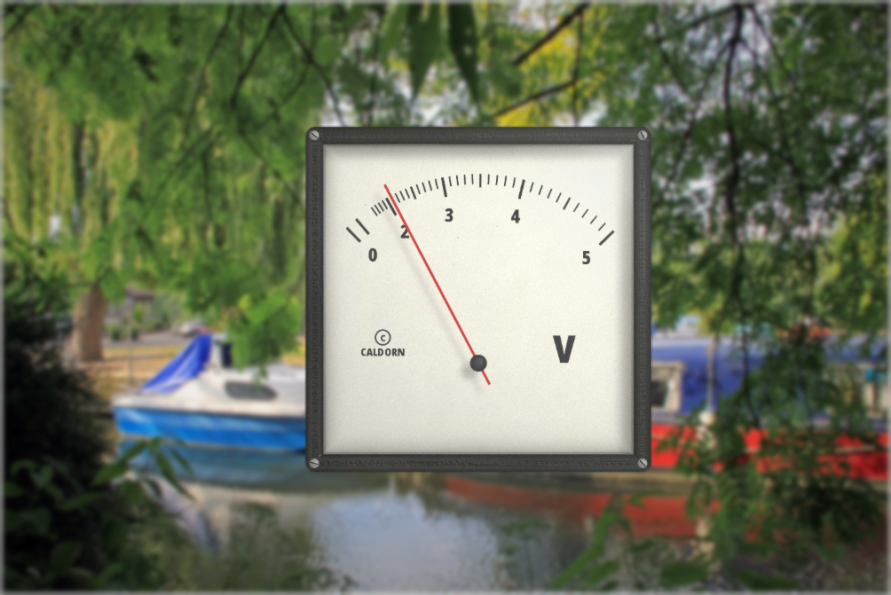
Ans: 2.1,V
